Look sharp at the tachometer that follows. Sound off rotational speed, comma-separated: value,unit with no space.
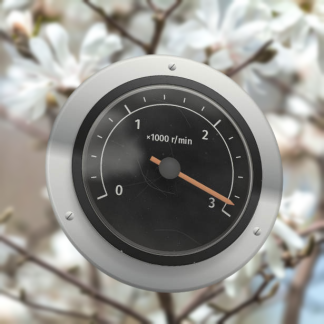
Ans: 2900,rpm
